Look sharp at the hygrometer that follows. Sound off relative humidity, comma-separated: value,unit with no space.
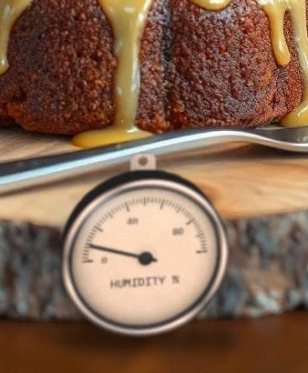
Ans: 10,%
